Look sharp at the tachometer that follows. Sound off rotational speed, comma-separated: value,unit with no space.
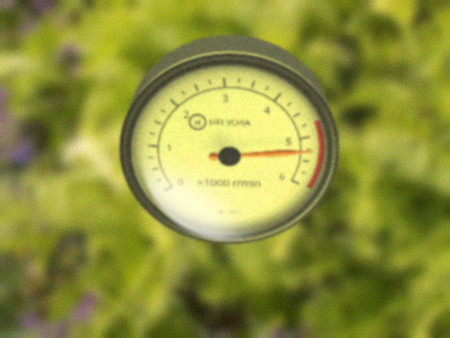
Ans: 5250,rpm
